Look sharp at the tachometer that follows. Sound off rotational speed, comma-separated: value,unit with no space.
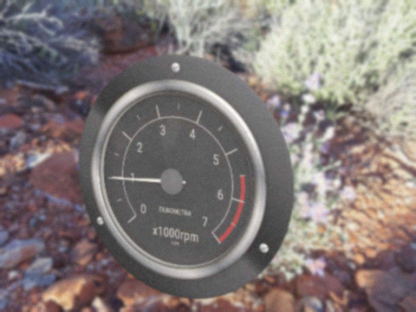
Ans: 1000,rpm
